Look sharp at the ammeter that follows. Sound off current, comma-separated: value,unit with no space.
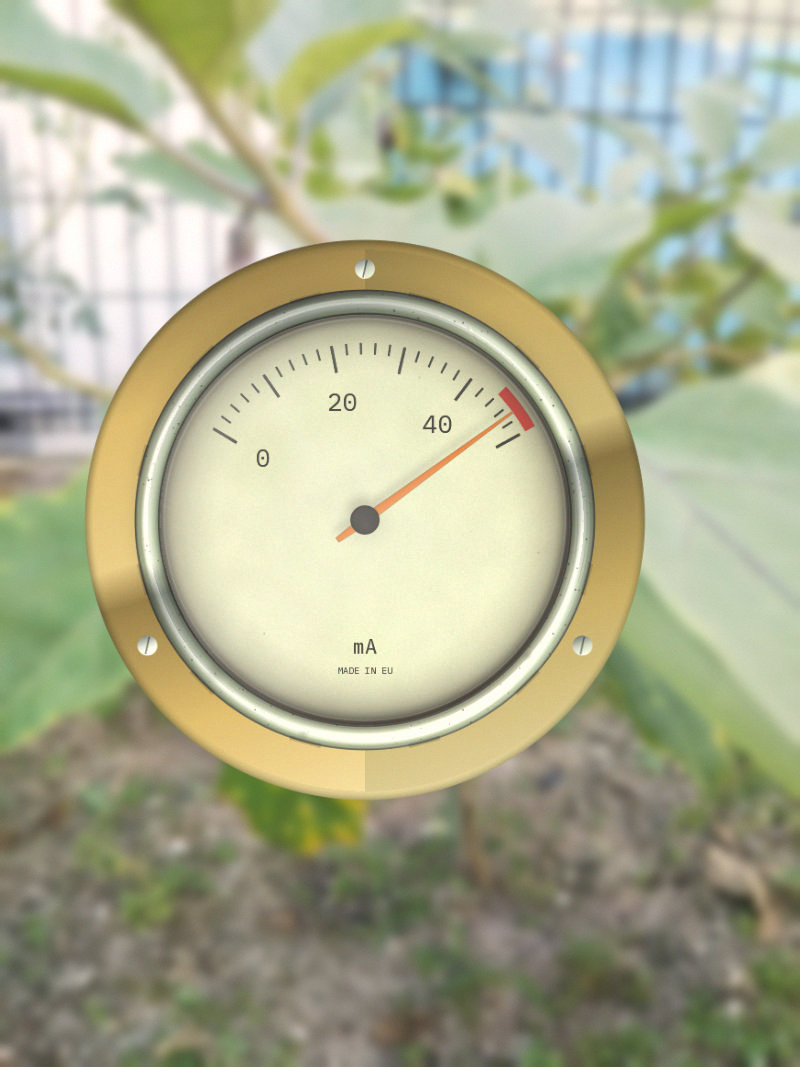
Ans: 47,mA
